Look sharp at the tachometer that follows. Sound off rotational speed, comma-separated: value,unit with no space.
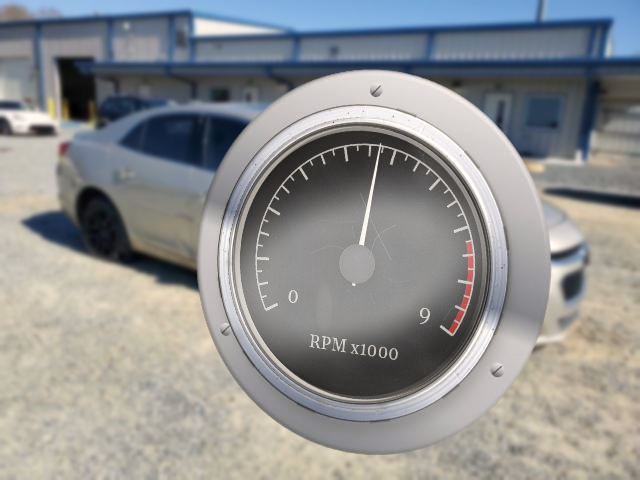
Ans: 4750,rpm
